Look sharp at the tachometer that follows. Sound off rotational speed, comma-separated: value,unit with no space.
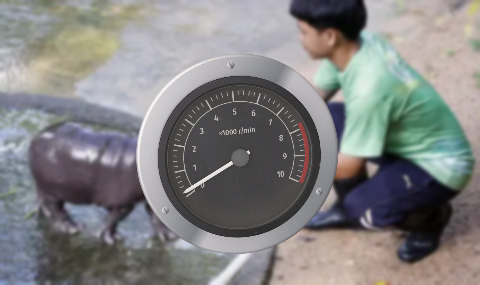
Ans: 200,rpm
